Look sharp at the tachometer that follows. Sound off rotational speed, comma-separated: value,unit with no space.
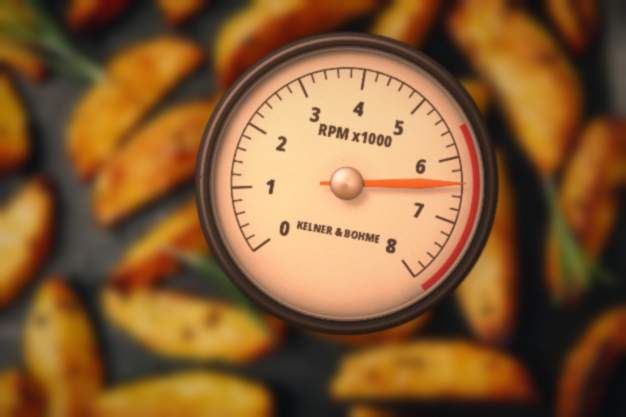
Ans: 6400,rpm
